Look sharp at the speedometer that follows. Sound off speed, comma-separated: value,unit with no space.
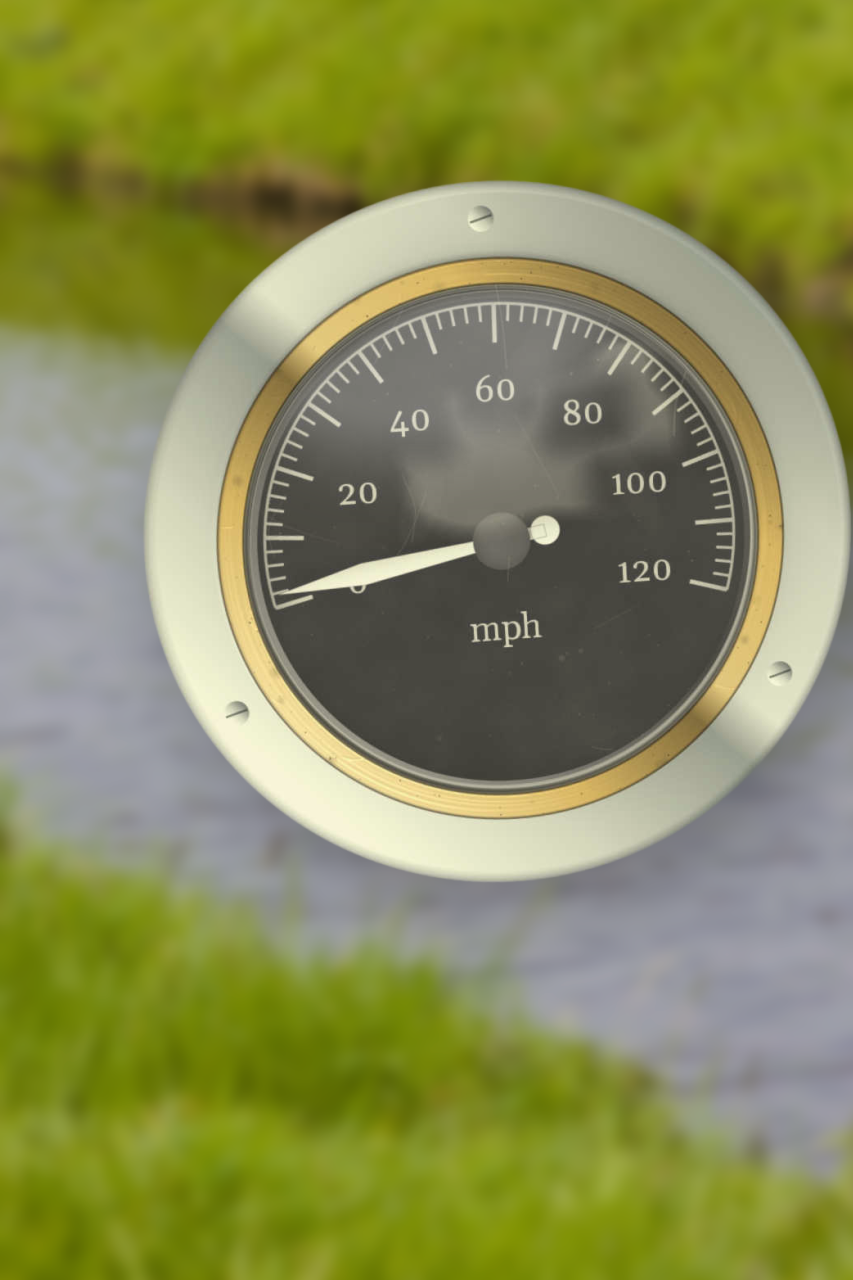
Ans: 2,mph
